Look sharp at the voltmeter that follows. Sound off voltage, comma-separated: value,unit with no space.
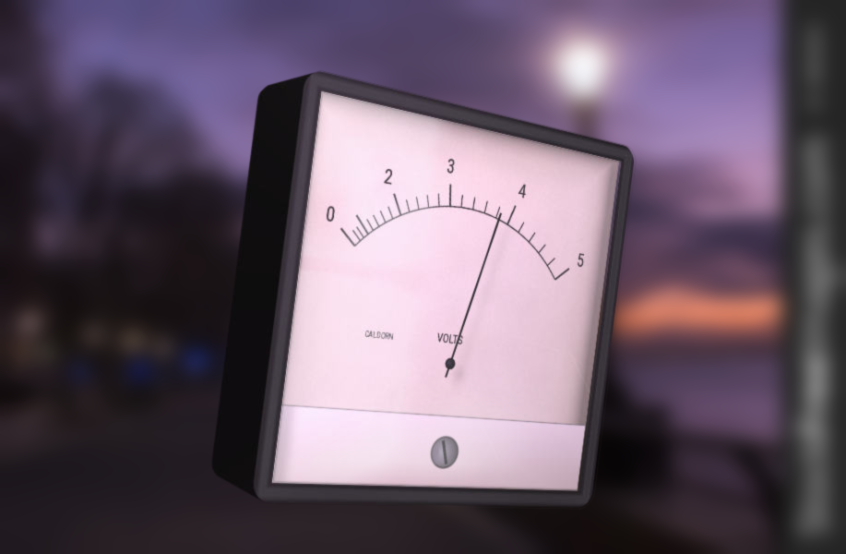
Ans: 3.8,V
